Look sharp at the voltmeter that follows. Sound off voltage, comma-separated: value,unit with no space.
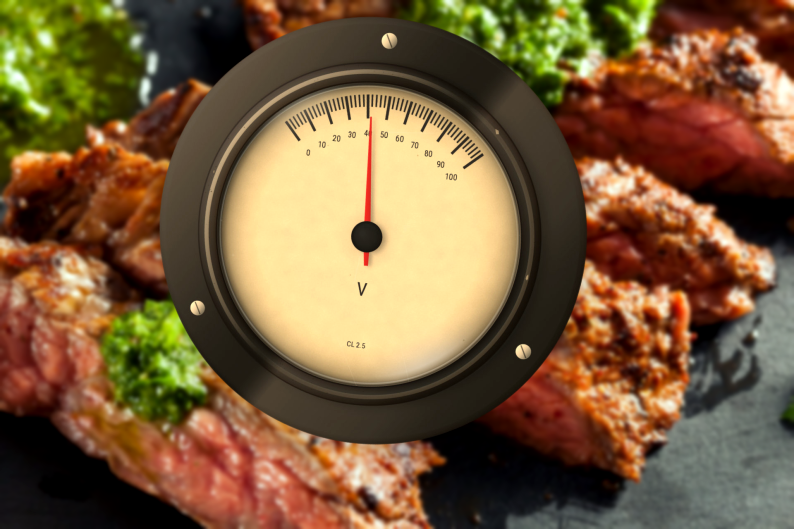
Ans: 42,V
